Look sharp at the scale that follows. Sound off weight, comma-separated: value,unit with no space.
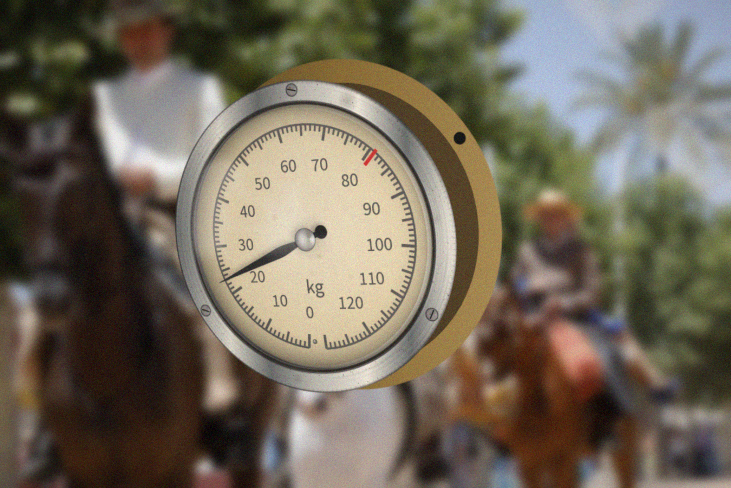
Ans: 23,kg
